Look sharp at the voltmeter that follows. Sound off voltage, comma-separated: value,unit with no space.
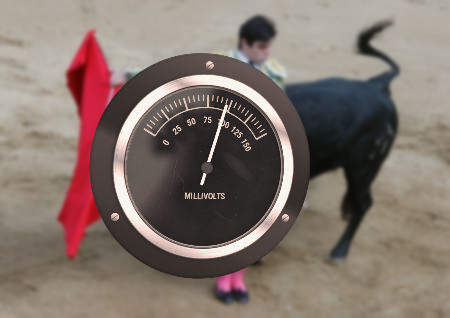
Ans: 95,mV
